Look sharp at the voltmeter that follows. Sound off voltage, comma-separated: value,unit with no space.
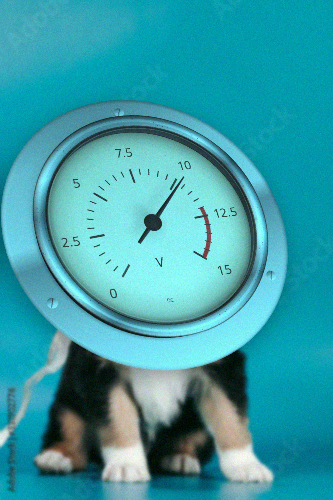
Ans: 10.25,V
